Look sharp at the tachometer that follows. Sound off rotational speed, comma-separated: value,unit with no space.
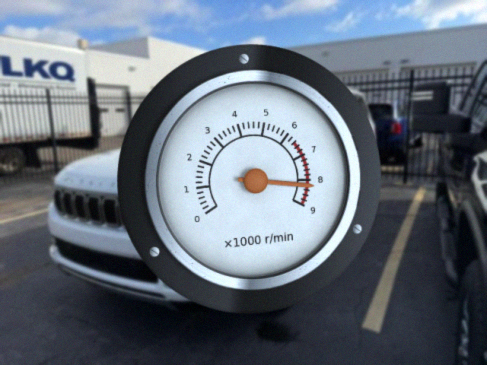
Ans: 8200,rpm
